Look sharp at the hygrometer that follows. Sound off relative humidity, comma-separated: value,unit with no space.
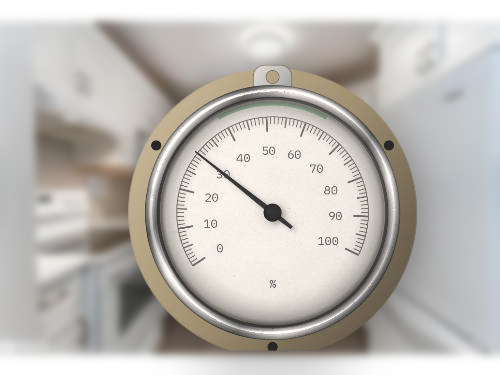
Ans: 30,%
